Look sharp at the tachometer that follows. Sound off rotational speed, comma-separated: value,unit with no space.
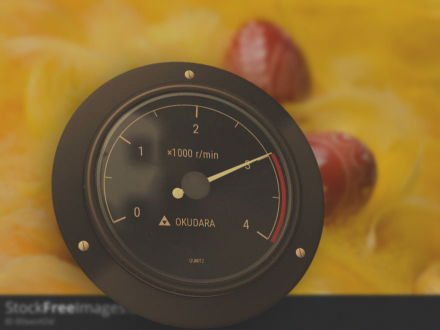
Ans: 3000,rpm
